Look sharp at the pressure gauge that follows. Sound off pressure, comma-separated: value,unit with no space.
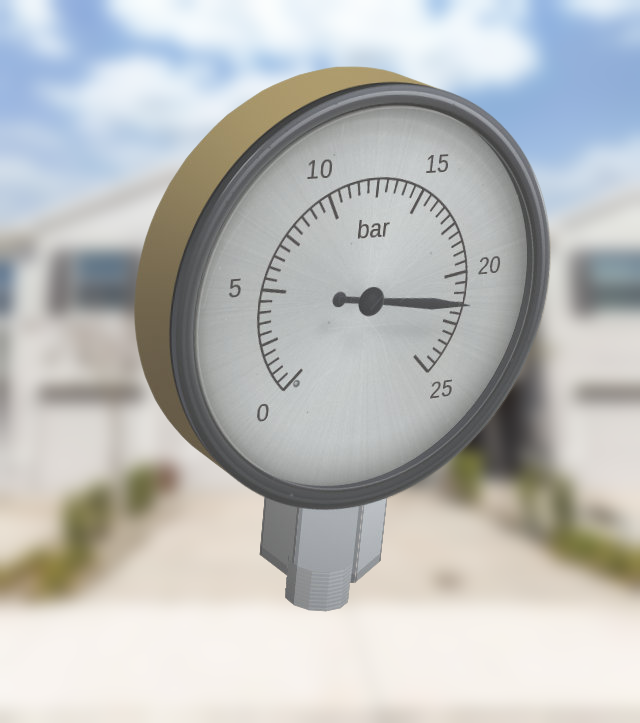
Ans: 21.5,bar
